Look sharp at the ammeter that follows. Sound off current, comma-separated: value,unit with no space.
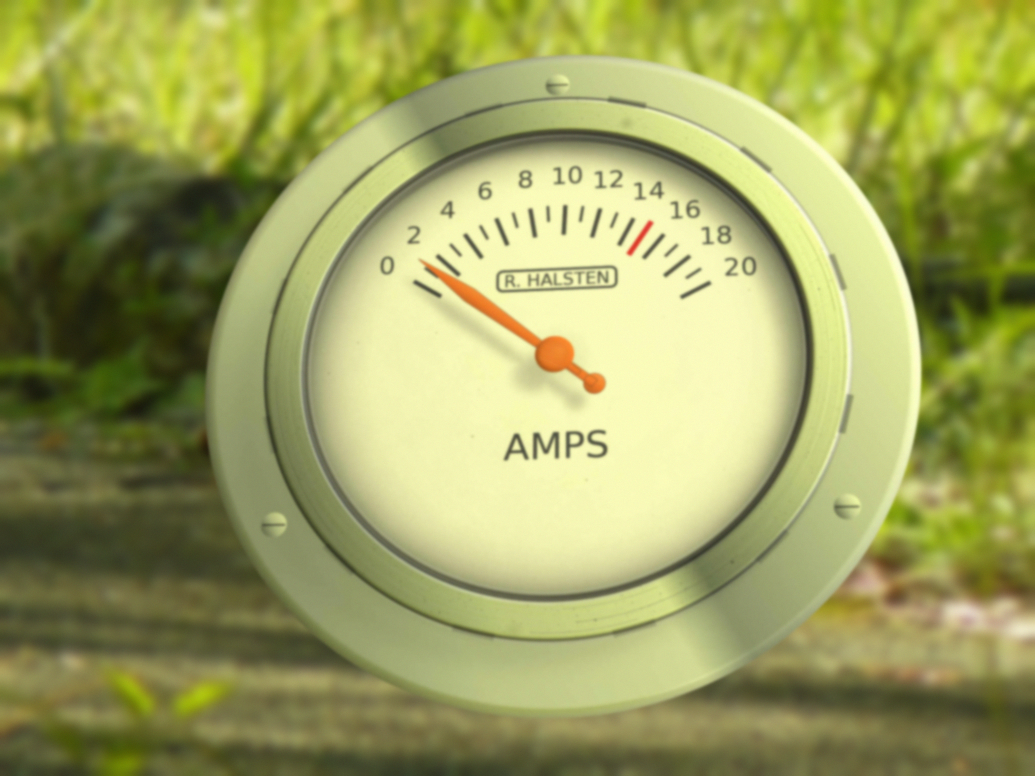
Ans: 1,A
